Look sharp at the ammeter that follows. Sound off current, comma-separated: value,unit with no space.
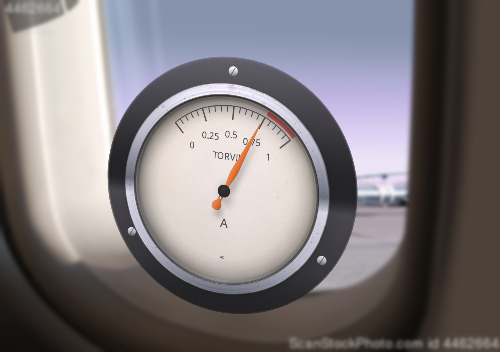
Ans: 0.75,A
